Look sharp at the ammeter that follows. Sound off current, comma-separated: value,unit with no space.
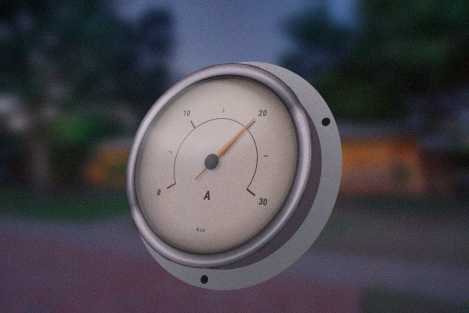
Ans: 20,A
